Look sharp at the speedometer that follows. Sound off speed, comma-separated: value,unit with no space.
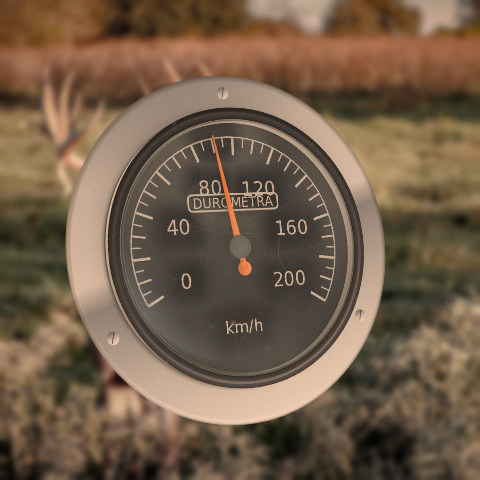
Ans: 90,km/h
